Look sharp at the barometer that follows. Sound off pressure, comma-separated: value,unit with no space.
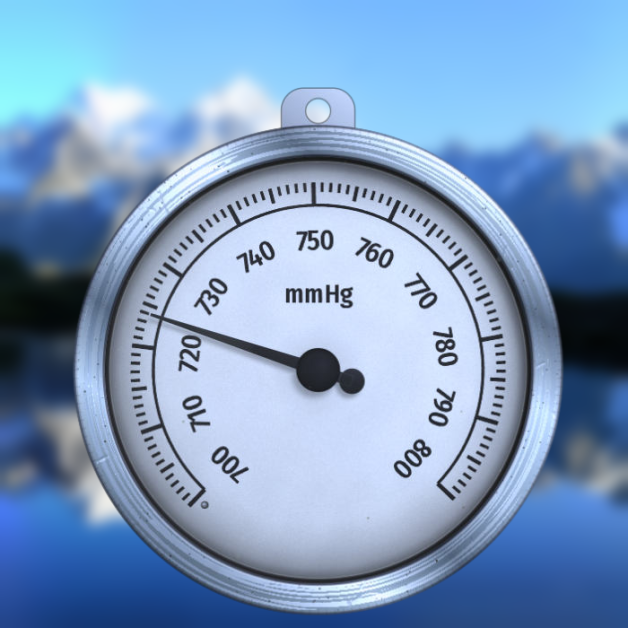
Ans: 724,mmHg
